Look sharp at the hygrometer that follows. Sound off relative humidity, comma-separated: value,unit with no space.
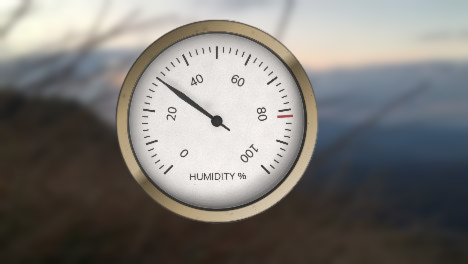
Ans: 30,%
